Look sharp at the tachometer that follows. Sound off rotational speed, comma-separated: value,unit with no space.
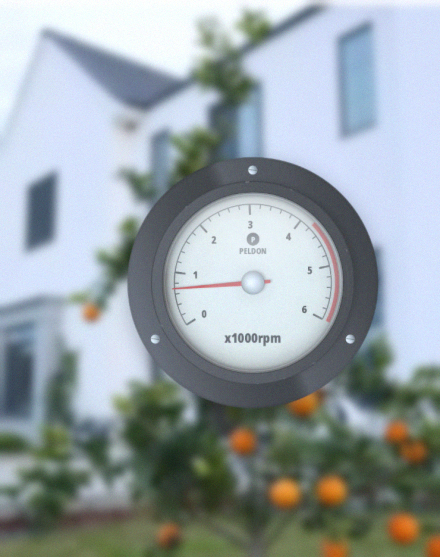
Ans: 700,rpm
